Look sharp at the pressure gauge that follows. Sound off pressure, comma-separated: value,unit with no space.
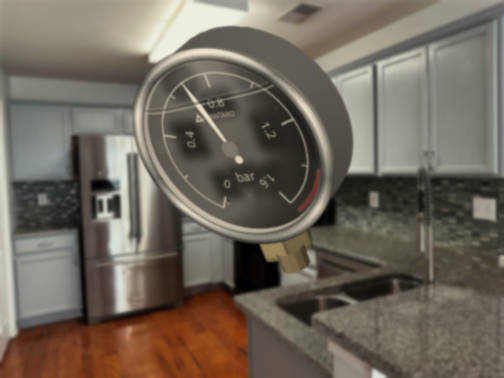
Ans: 0.7,bar
